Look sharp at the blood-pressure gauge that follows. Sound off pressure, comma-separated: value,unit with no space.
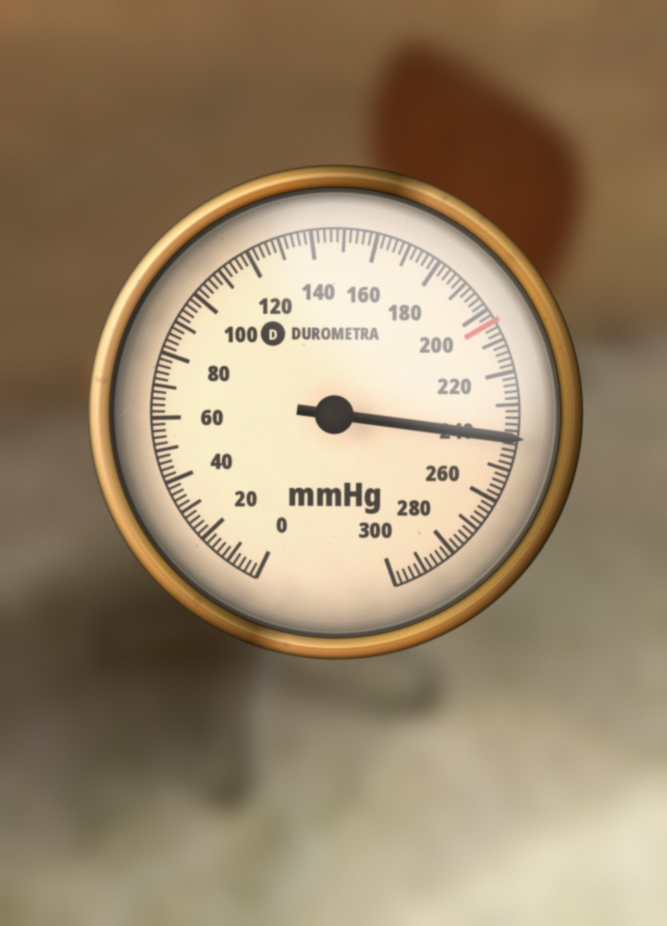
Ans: 240,mmHg
